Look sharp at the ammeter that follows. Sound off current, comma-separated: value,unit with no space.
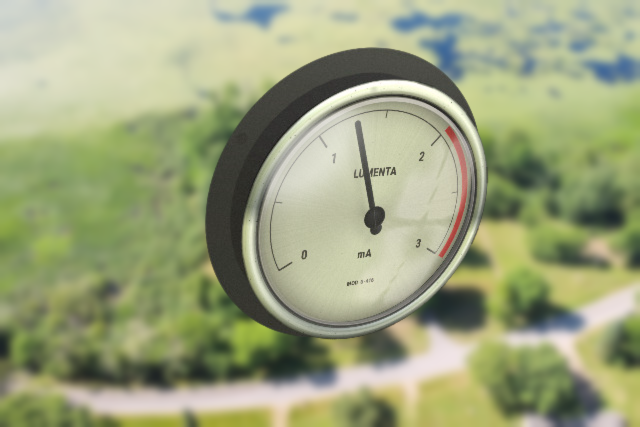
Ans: 1.25,mA
